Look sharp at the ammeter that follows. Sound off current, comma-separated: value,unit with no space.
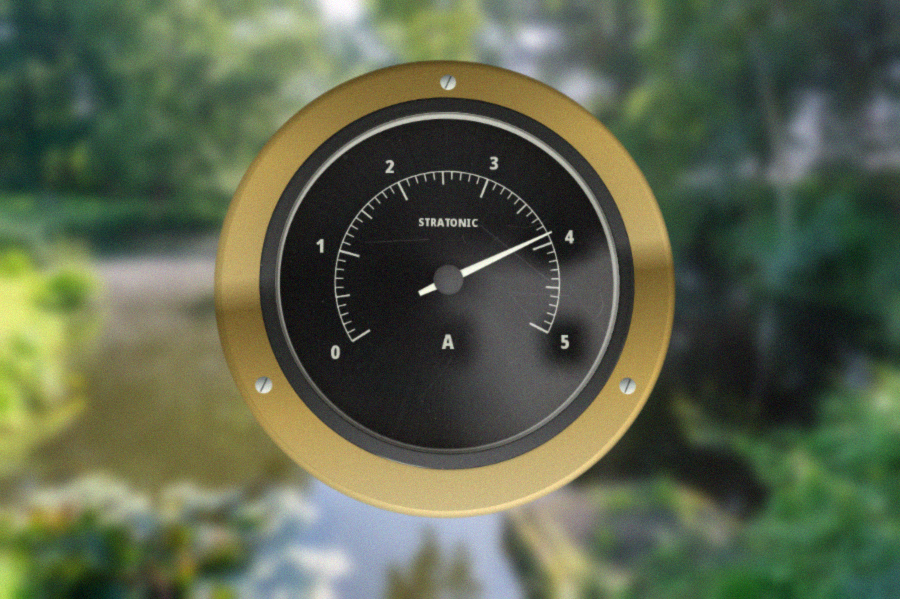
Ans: 3.9,A
